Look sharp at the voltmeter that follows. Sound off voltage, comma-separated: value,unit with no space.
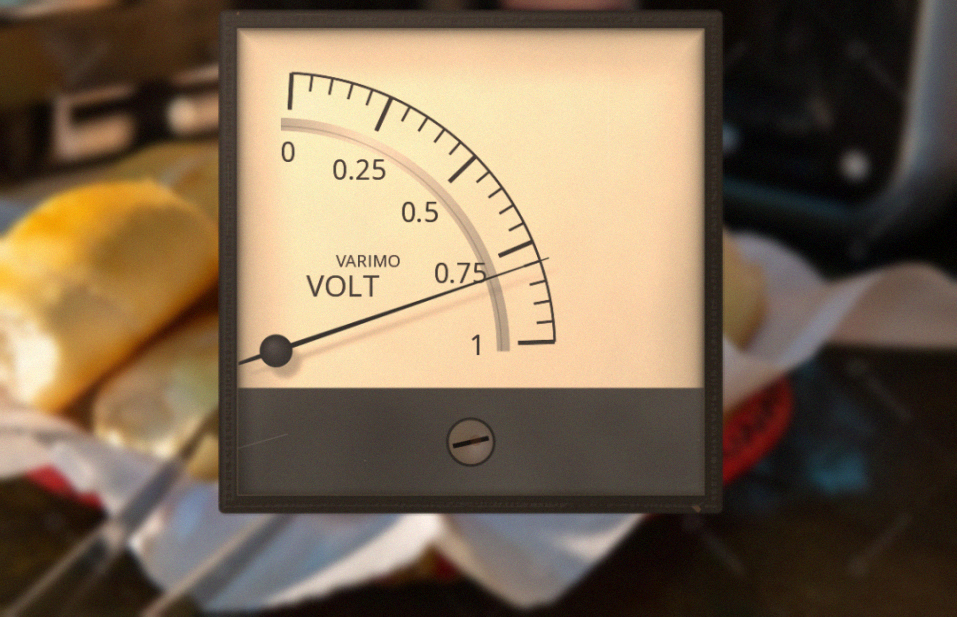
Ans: 0.8,V
